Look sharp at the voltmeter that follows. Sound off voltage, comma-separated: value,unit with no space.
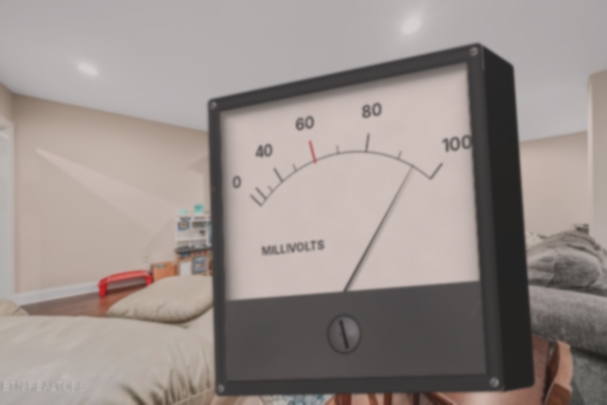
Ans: 95,mV
